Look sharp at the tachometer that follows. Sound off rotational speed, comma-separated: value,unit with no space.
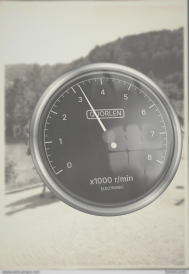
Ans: 3200,rpm
